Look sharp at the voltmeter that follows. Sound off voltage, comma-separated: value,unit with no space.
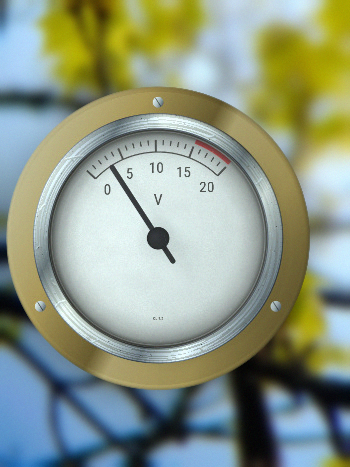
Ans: 3,V
